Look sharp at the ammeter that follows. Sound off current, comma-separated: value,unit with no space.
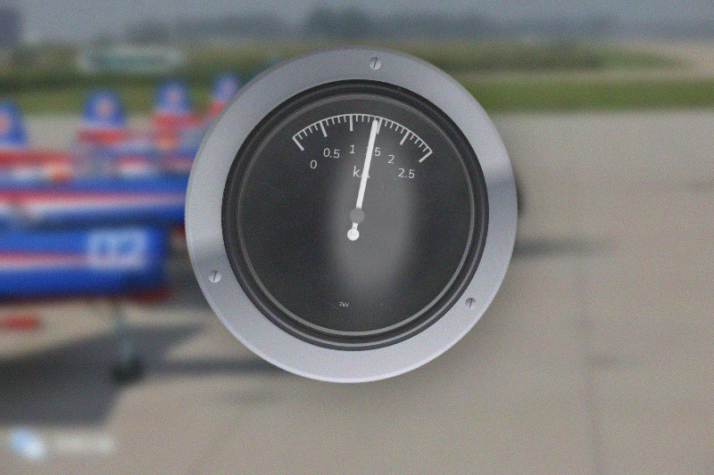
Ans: 1.4,kA
